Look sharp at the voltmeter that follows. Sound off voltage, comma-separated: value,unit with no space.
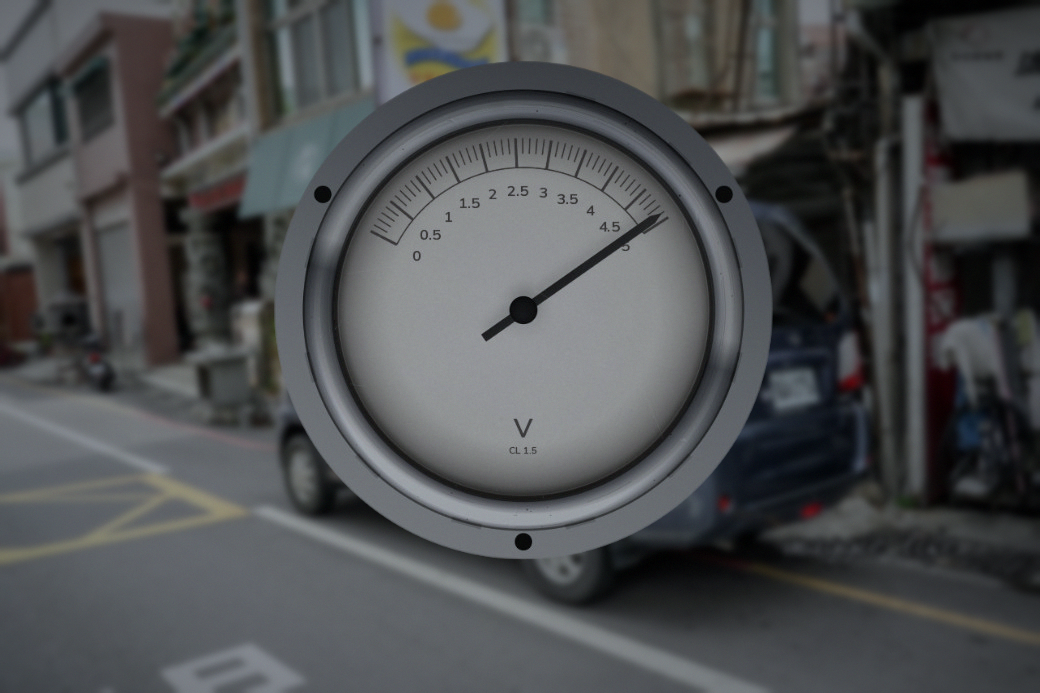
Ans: 4.9,V
